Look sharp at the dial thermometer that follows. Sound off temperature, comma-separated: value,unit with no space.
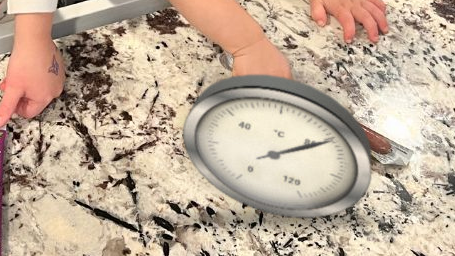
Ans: 80,°C
